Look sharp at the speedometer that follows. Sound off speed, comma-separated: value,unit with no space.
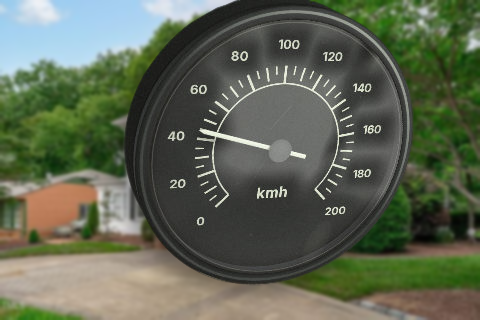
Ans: 45,km/h
